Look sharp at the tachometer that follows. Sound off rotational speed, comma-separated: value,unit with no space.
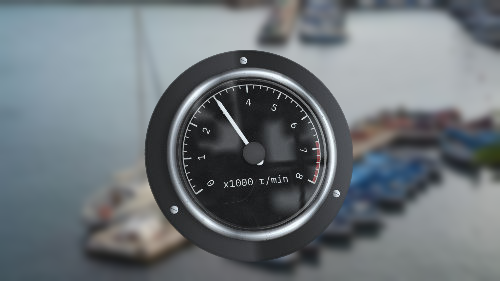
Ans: 3000,rpm
